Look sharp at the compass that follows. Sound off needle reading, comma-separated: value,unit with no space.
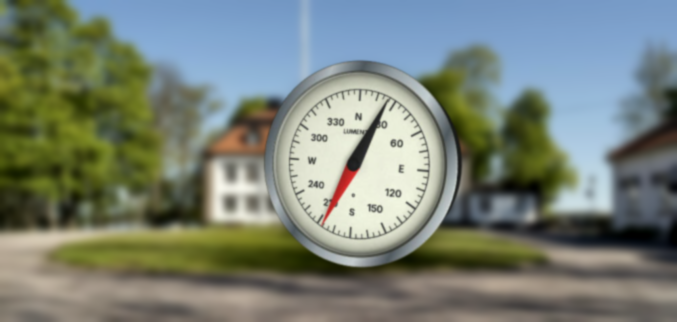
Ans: 205,°
